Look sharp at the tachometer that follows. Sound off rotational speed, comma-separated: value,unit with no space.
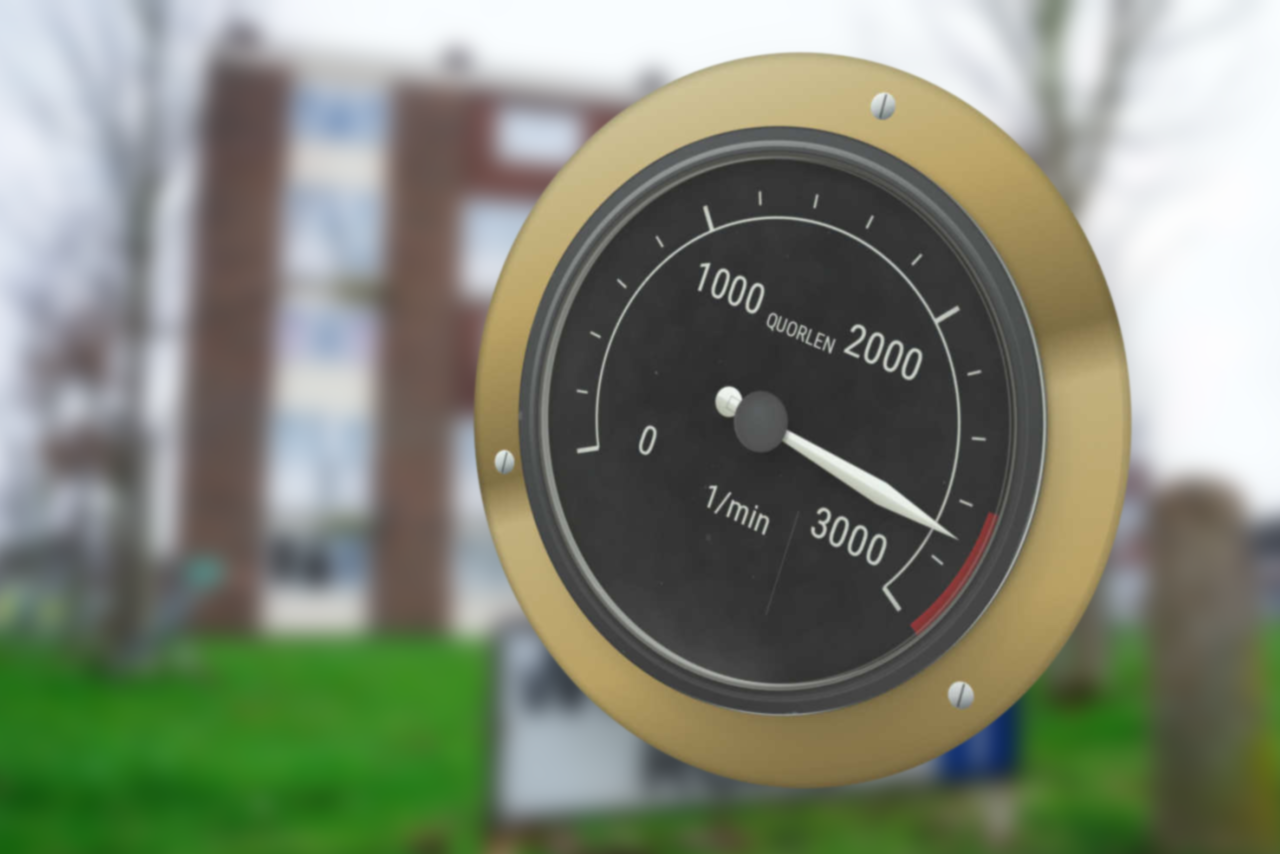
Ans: 2700,rpm
